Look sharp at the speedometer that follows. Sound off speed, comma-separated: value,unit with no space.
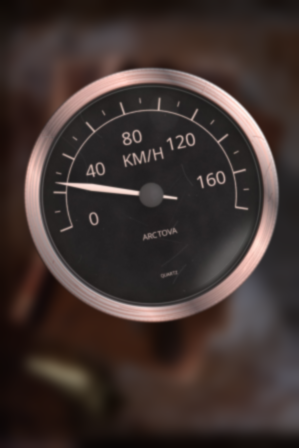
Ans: 25,km/h
